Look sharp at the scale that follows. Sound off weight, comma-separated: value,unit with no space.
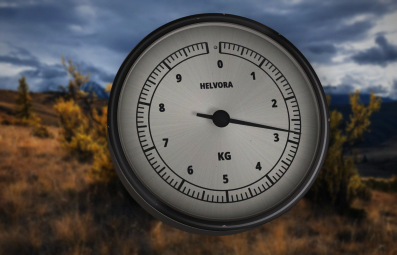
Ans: 2.8,kg
